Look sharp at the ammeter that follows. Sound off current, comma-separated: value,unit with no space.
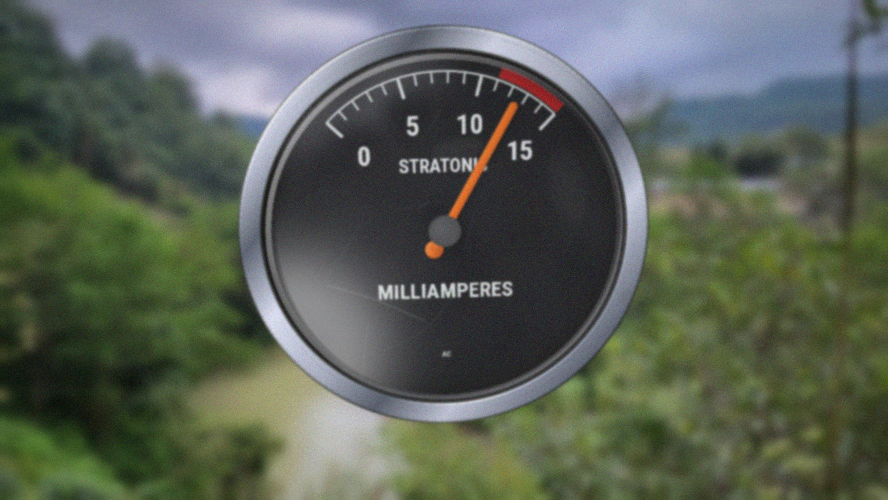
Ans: 12.5,mA
